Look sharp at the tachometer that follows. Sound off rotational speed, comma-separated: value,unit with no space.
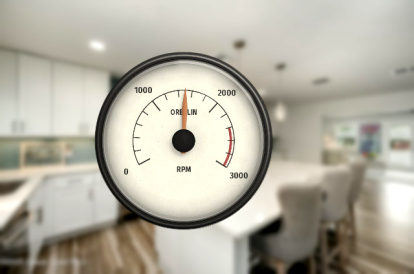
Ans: 1500,rpm
